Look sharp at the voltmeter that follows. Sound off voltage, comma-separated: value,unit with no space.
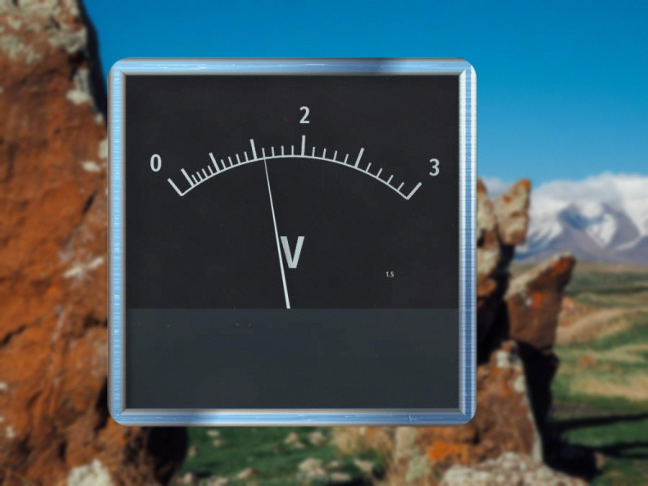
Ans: 1.6,V
